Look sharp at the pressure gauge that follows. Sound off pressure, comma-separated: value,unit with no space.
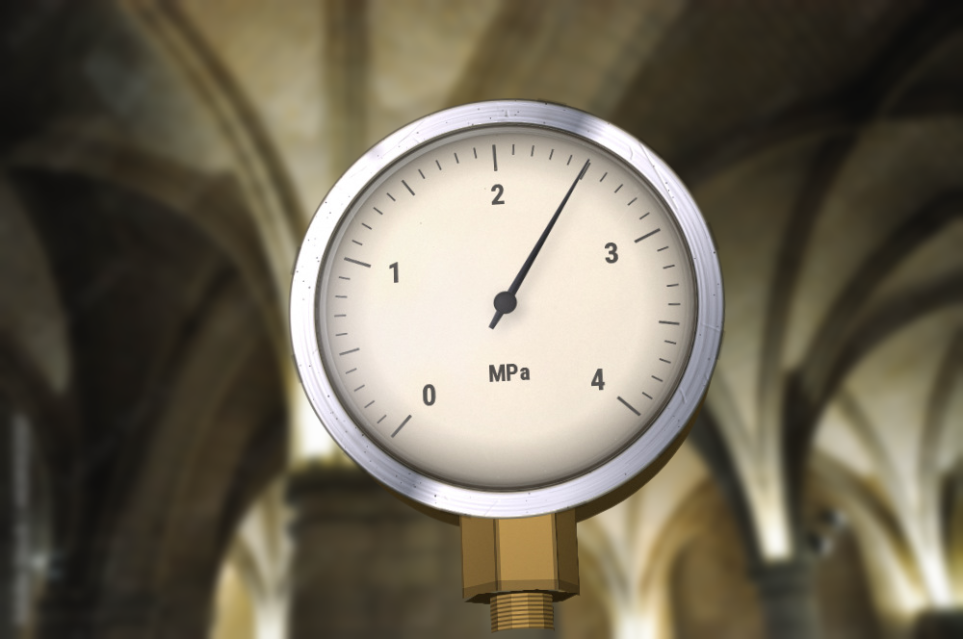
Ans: 2.5,MPa
